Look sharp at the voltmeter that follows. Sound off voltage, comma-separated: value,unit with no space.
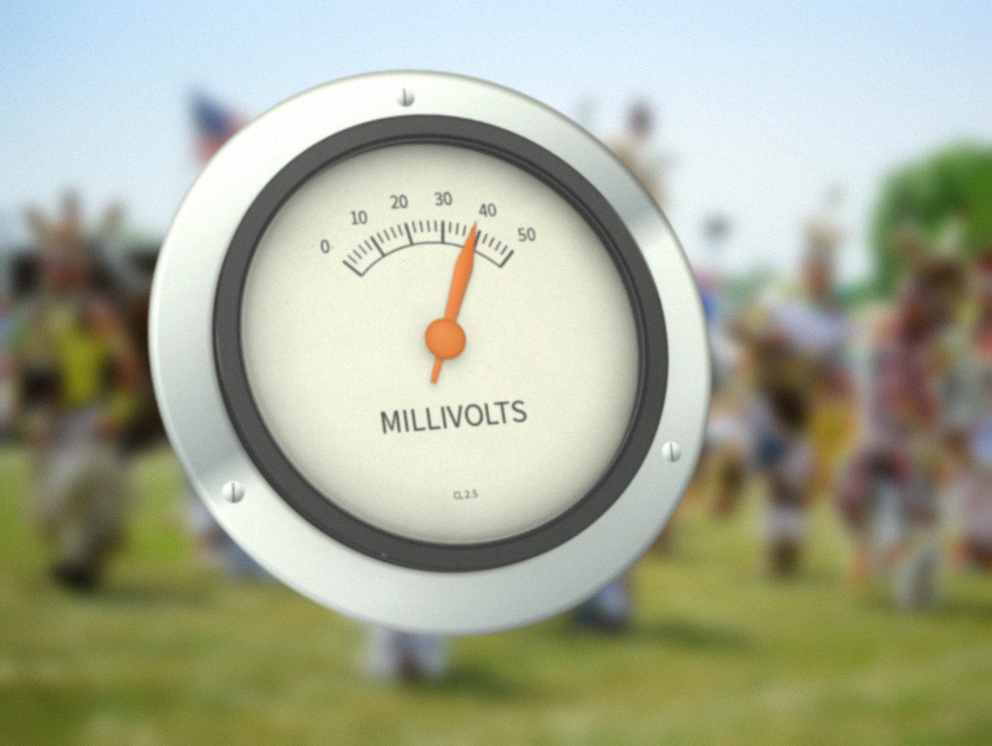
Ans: 38,mV
